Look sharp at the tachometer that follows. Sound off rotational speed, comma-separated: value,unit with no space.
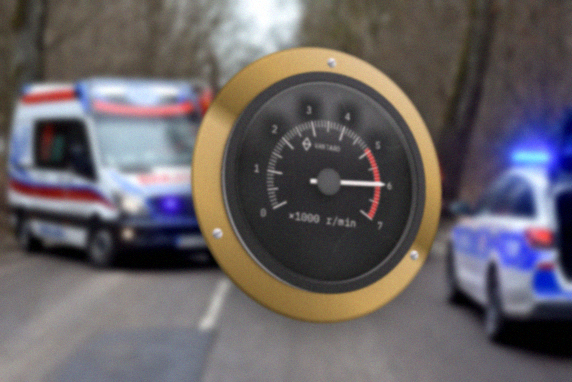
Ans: 6000,rpm
